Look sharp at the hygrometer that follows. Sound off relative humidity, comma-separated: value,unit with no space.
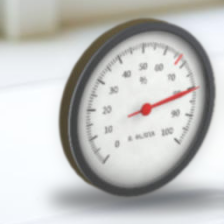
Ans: 80,%
